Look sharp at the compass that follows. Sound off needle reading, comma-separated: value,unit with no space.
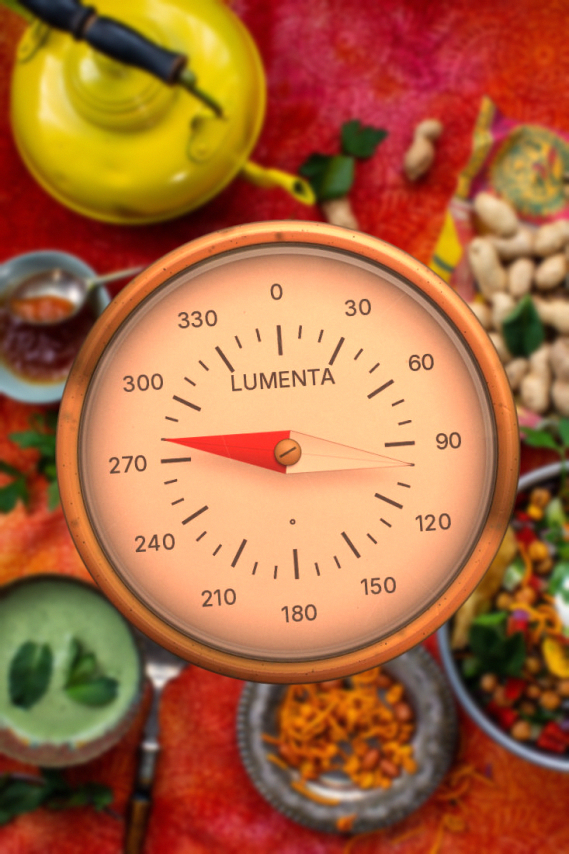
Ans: 280,°
